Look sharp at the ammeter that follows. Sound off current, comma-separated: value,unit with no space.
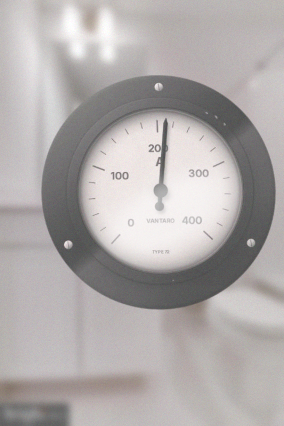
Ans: 210,A
